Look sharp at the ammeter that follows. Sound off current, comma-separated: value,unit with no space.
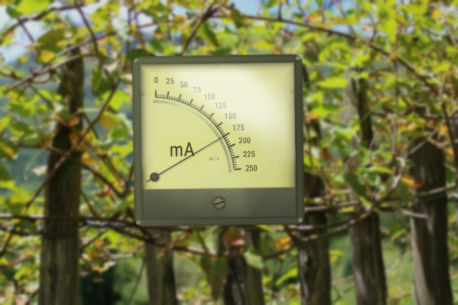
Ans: 175,mA
